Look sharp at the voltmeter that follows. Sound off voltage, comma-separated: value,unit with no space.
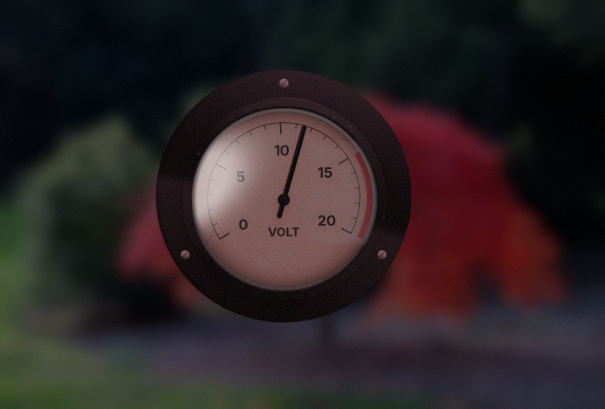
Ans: 11.5,V
